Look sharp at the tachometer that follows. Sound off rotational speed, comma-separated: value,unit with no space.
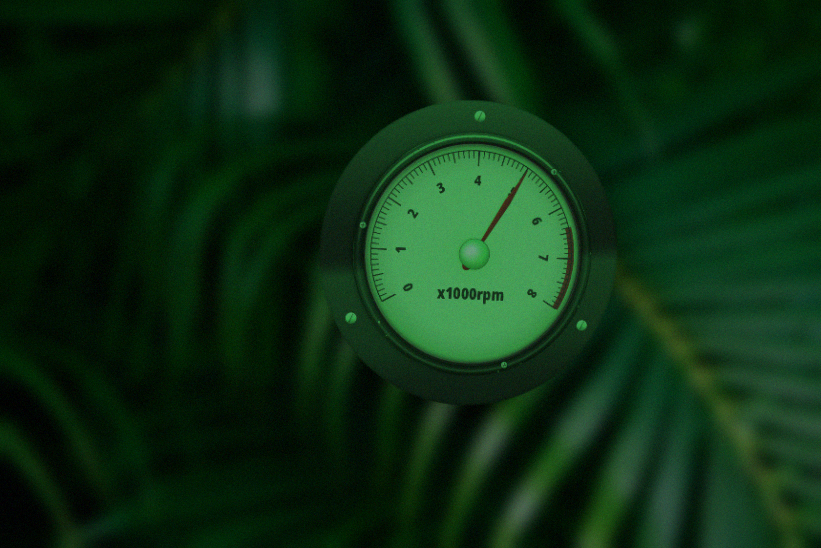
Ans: 5000,rpm
